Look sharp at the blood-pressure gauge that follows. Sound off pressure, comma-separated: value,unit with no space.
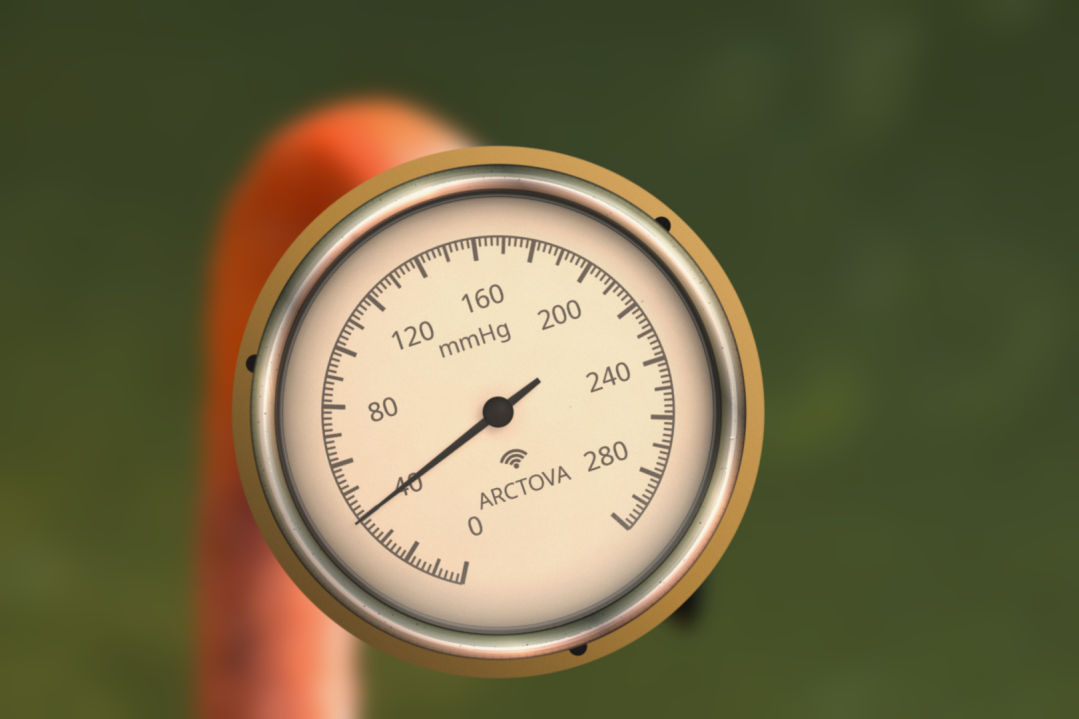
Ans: 40,mmHg
